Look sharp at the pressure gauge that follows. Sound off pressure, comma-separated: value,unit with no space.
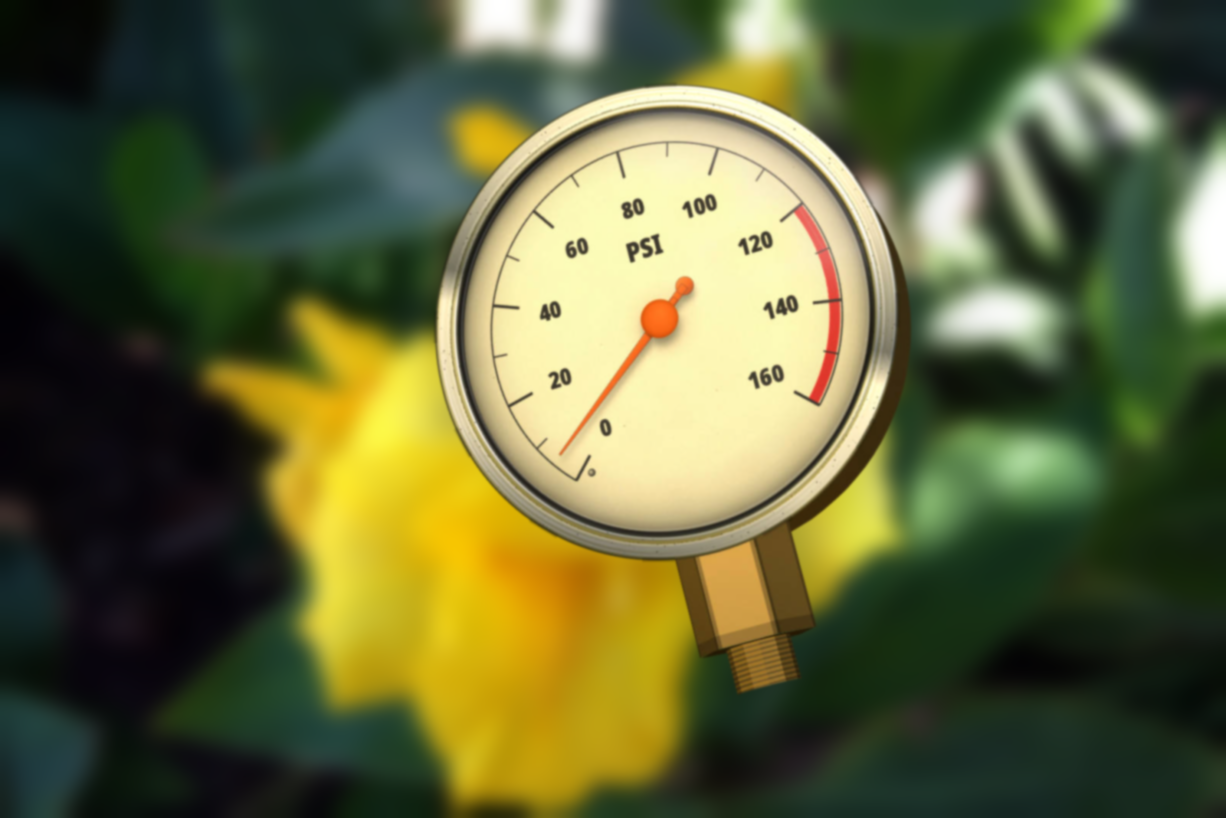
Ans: 5,psi
